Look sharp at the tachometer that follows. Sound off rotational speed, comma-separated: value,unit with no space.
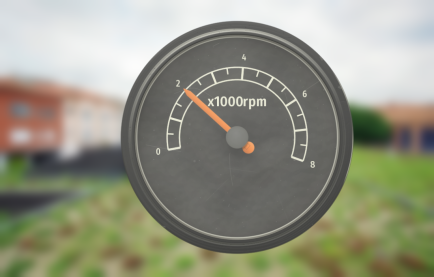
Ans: 2000,rpm
